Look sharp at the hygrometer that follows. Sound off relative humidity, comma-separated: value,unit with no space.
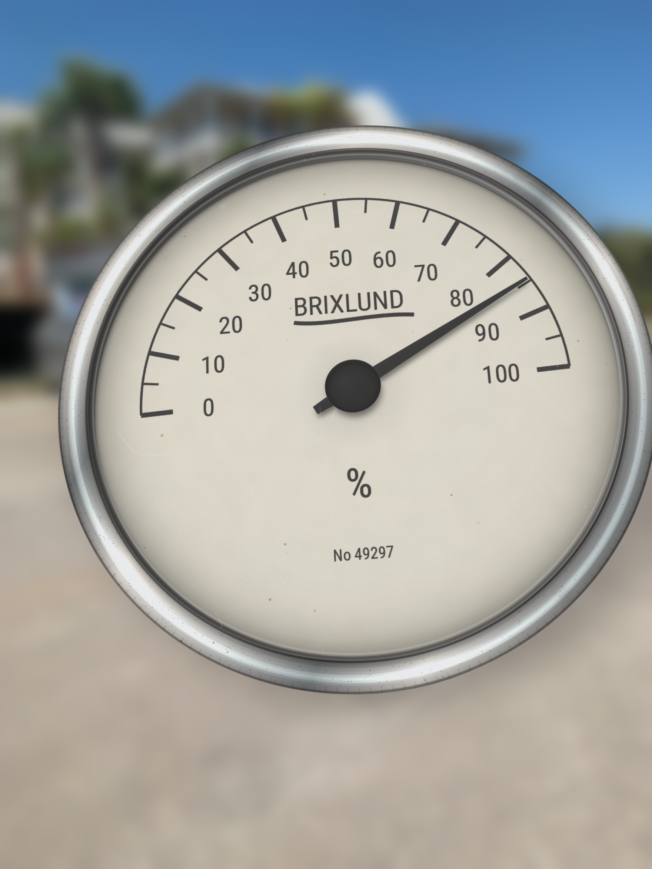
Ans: 85,%
